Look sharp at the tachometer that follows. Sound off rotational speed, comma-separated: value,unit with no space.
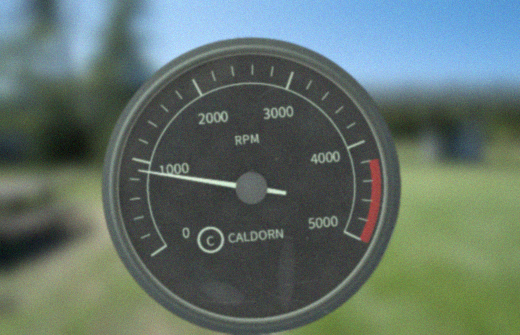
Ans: 900,rpm
